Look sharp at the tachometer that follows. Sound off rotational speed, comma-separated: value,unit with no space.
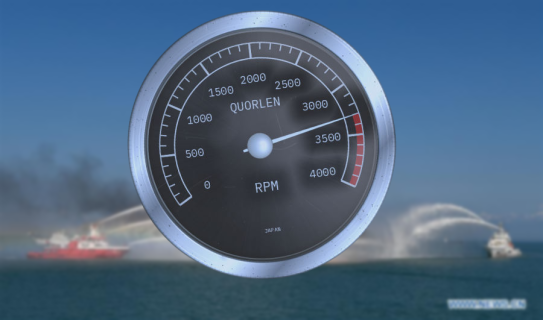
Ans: 3300,rpm
